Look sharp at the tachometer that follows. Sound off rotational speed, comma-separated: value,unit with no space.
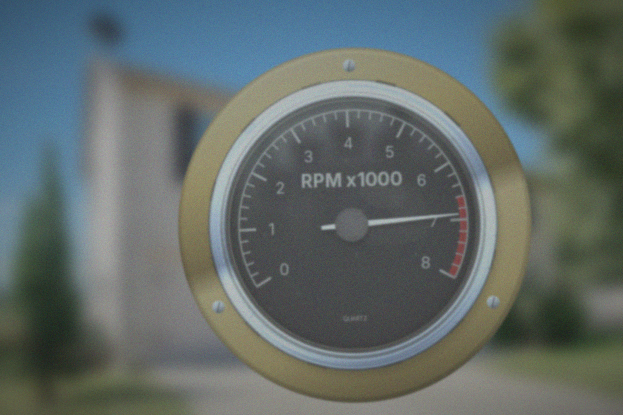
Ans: 6900,rpm
